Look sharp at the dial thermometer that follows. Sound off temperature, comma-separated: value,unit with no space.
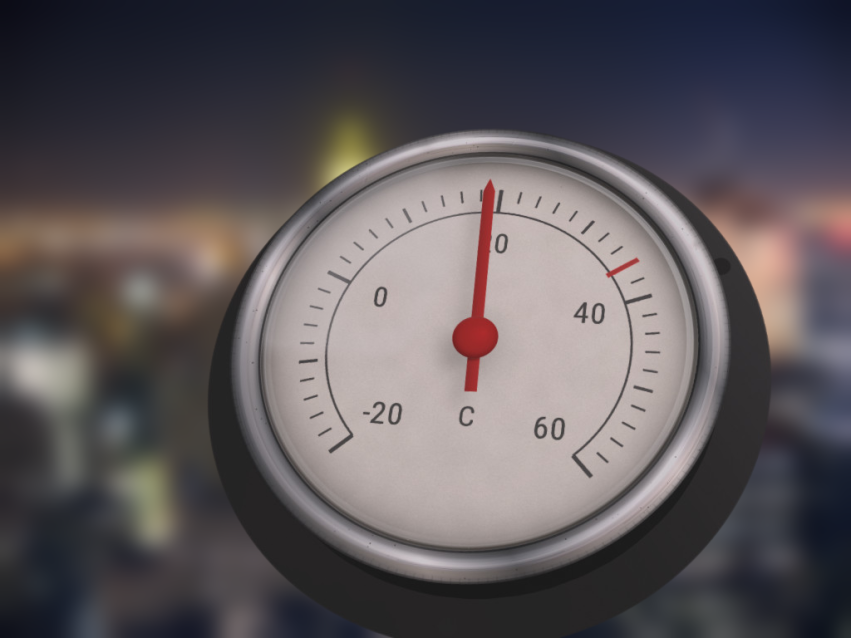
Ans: 19,°C
